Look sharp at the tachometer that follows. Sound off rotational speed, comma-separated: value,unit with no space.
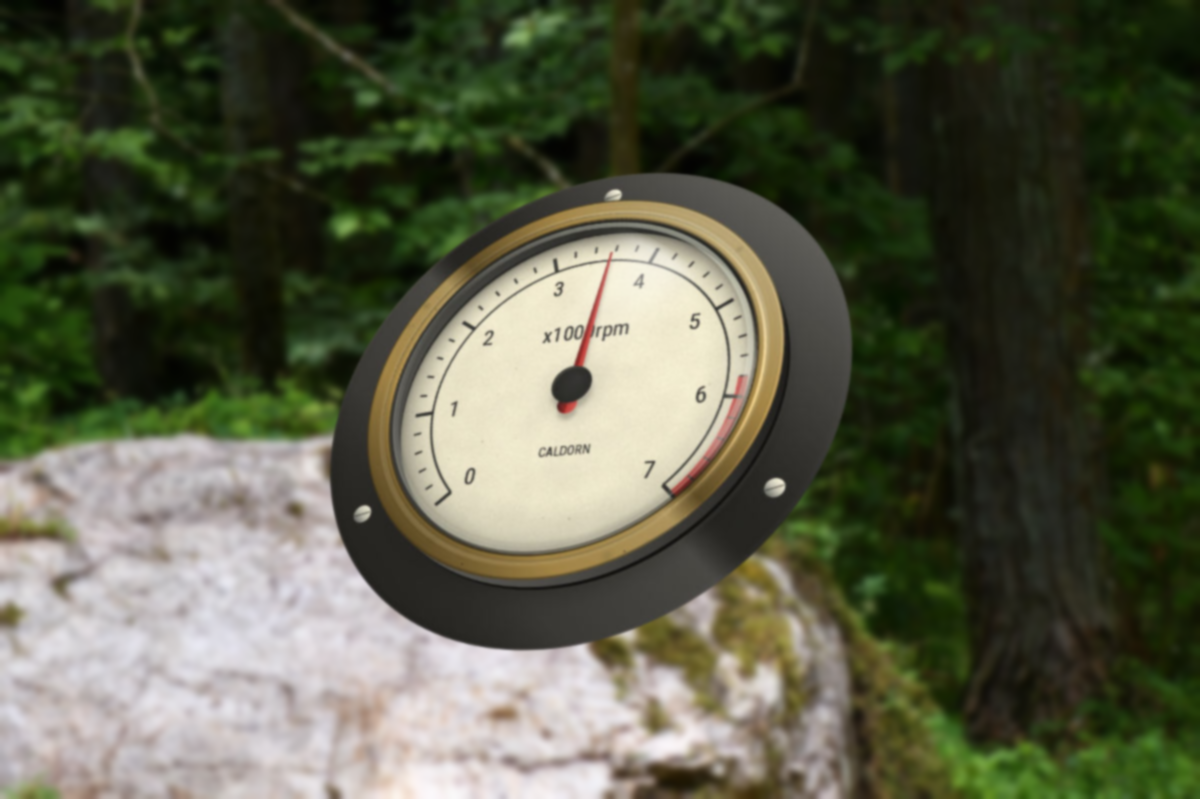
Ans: 3600,rpm
